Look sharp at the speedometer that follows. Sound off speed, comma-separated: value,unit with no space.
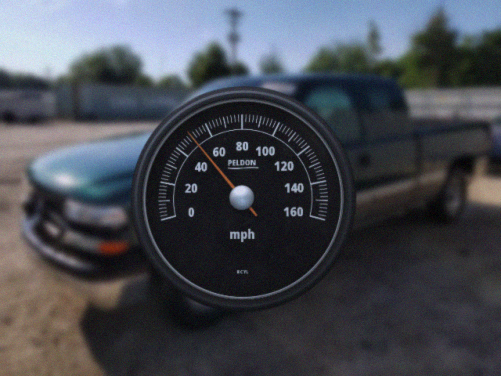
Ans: 50,mph
